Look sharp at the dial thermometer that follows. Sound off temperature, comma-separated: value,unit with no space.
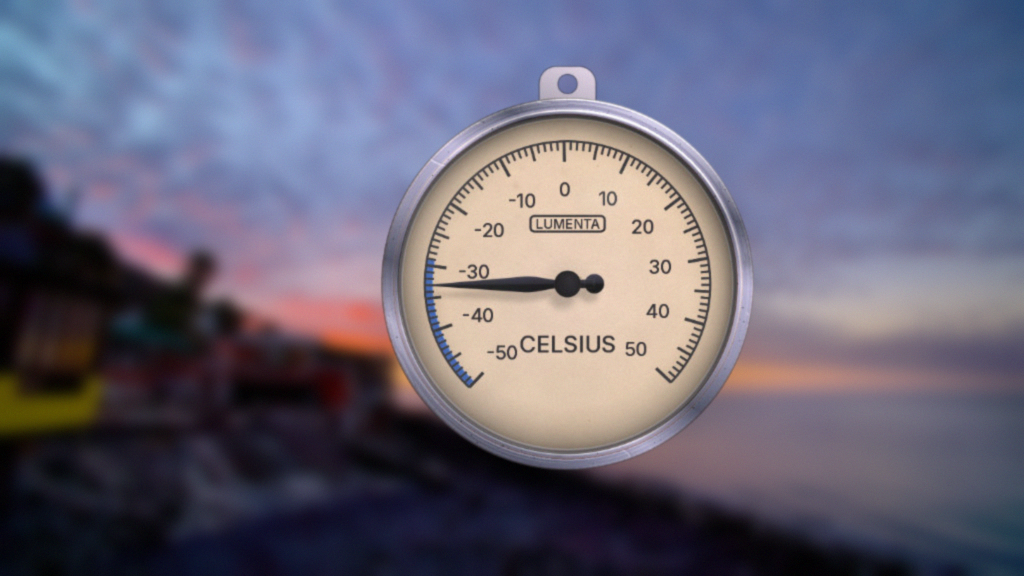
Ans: -33,°C
